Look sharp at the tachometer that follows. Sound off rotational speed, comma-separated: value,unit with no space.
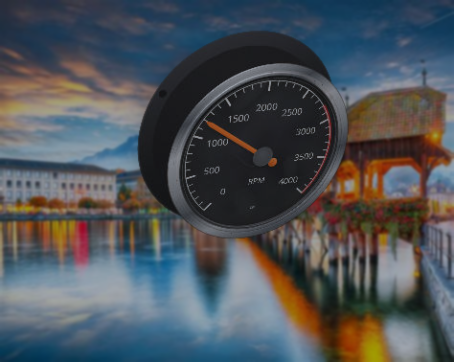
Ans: 1200,rpm
